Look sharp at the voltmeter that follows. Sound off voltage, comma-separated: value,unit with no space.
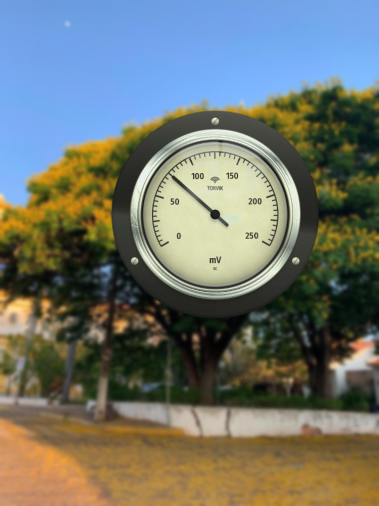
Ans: 75,mV
